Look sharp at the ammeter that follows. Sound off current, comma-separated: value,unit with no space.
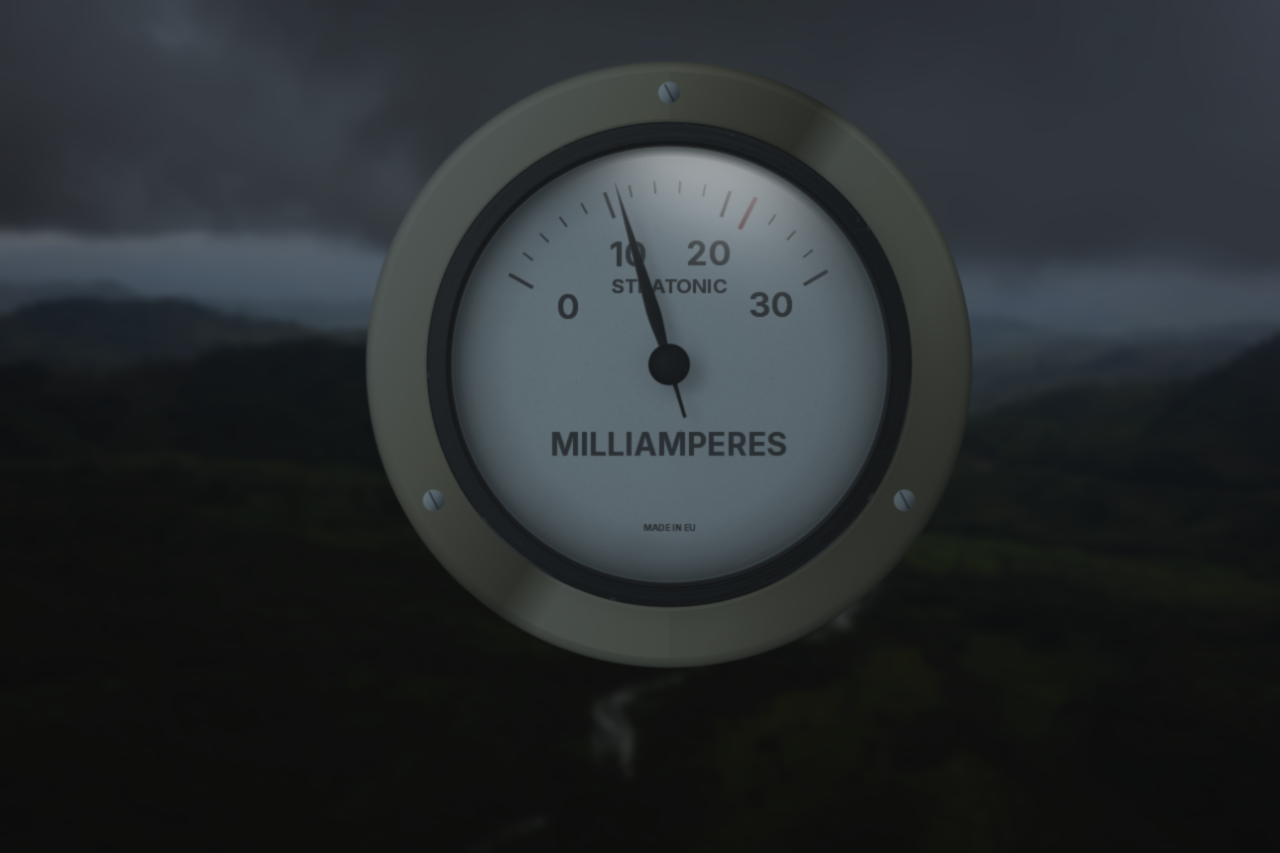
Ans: 11,mA
